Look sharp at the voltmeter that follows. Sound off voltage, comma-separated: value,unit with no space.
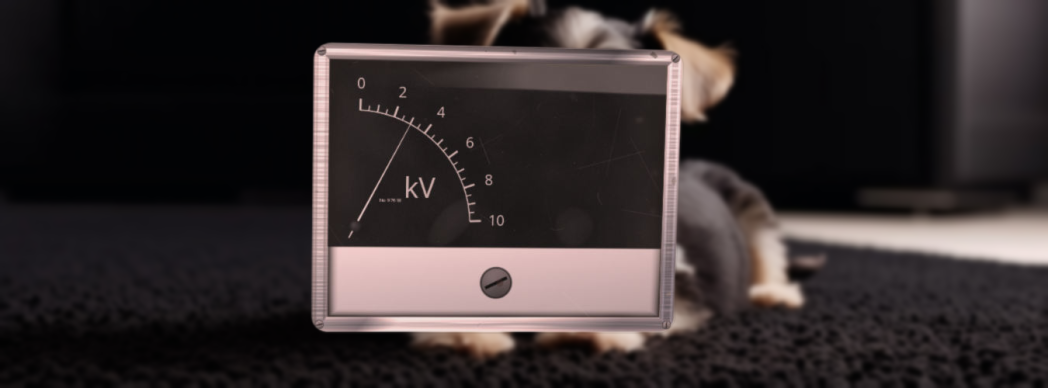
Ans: 3,kV
